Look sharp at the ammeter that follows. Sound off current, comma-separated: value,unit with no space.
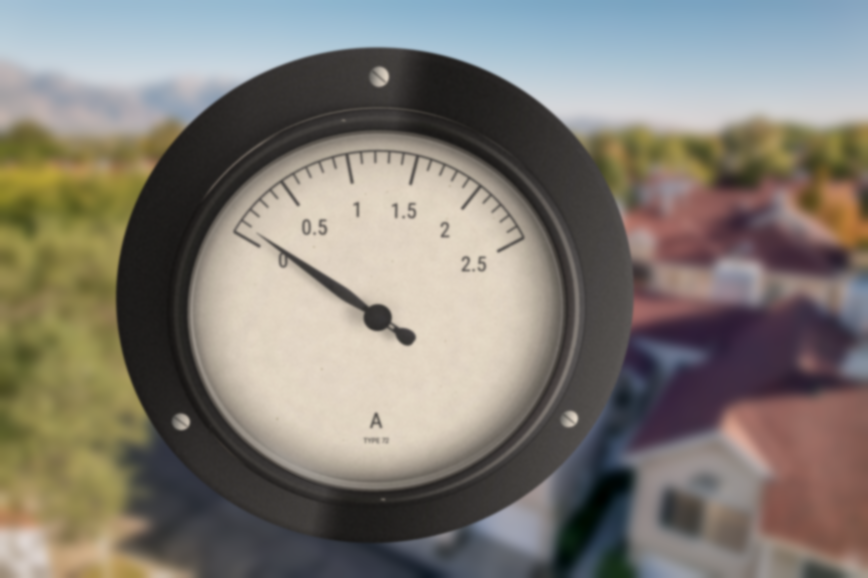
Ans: 0.1,A
